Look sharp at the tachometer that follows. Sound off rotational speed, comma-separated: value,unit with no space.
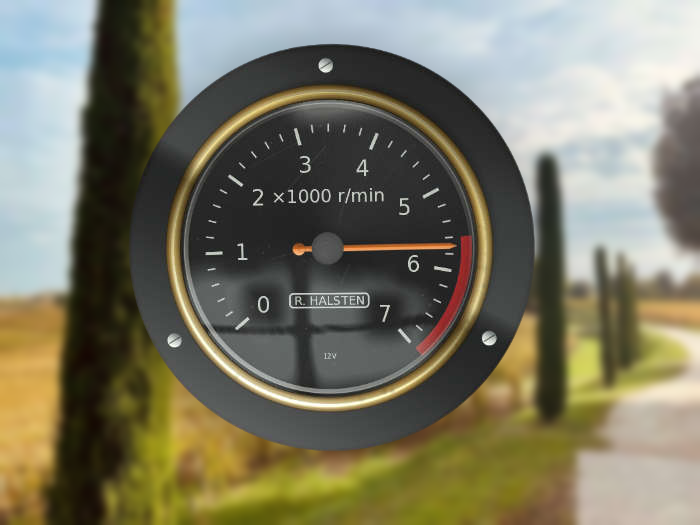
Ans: 5700,rpm
